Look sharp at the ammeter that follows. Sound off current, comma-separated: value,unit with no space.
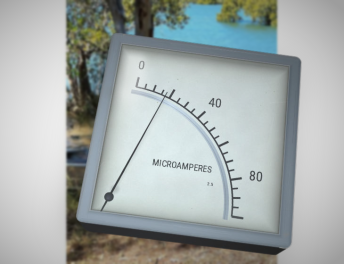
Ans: 17.5,µA
